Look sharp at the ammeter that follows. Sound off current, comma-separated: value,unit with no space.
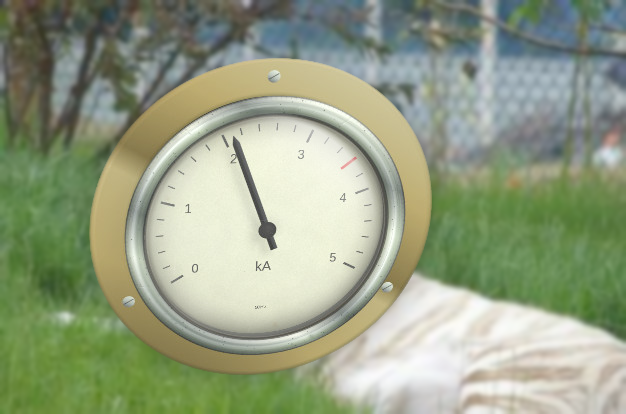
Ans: 2.1,kA
